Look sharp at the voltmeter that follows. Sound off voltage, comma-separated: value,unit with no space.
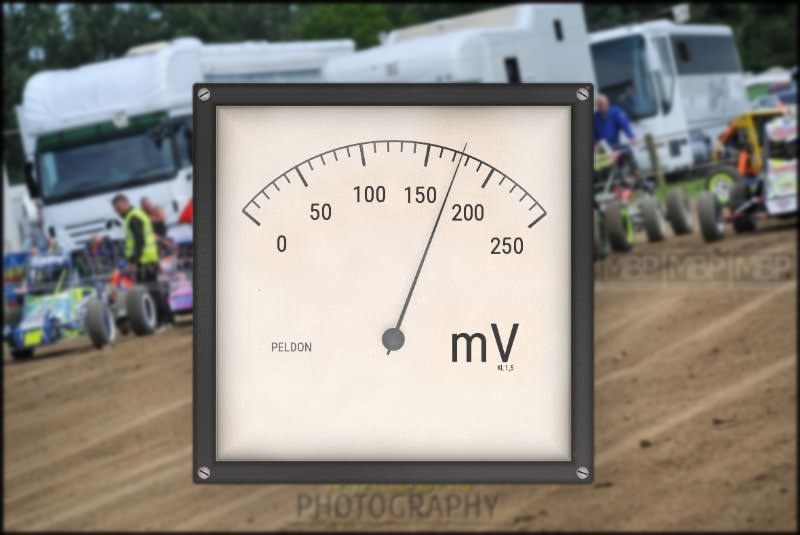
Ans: 175,mV
